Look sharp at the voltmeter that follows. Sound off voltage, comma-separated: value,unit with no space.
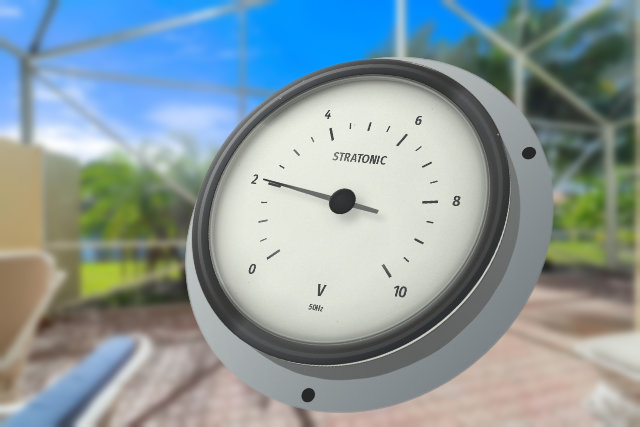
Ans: 2,V
